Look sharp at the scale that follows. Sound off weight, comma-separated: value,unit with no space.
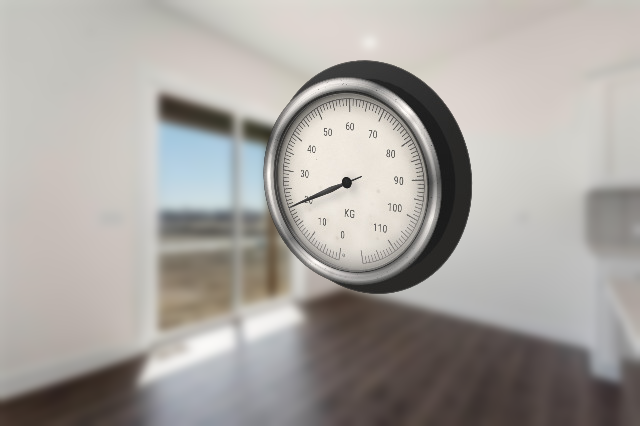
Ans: 20,kg
